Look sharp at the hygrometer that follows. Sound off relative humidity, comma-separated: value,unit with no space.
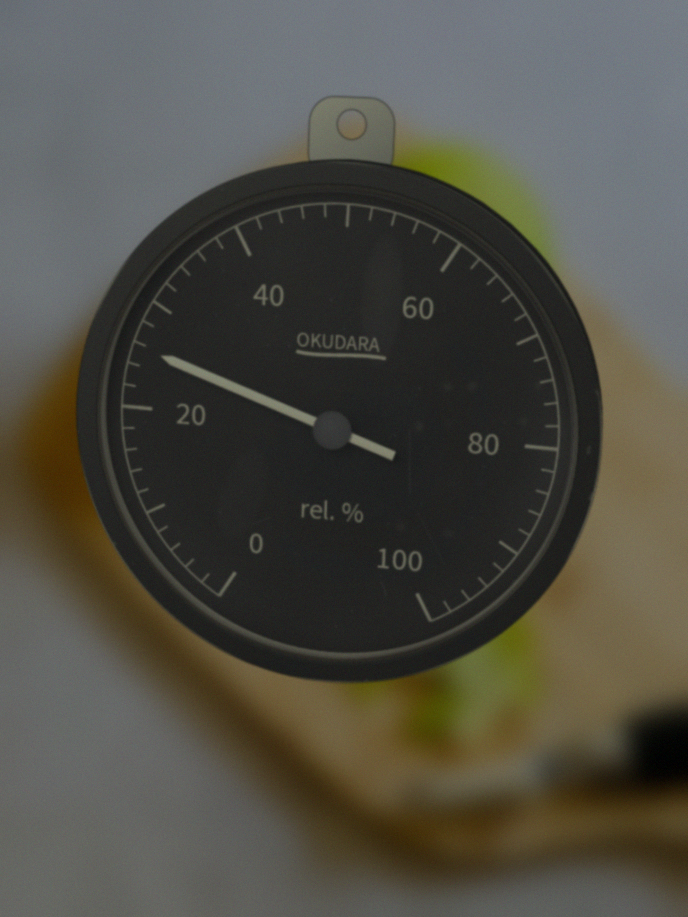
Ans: 26,%
